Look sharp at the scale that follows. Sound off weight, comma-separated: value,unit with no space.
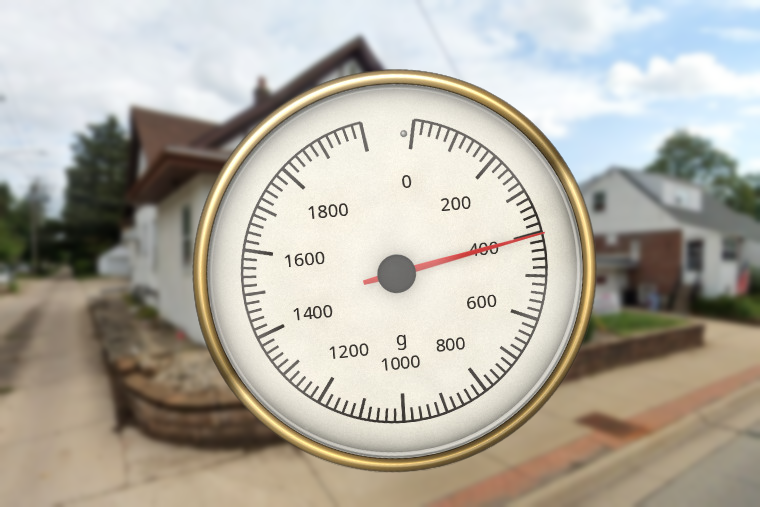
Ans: 400,g
